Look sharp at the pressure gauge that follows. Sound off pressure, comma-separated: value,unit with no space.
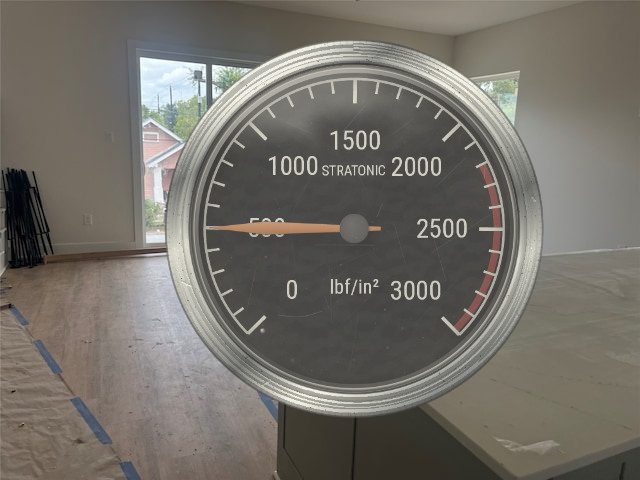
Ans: 500,psi
